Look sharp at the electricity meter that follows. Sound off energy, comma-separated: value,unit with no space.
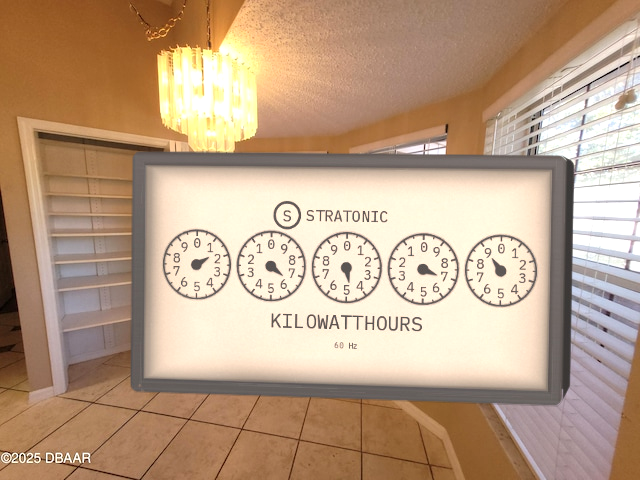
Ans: 16469,kWh
